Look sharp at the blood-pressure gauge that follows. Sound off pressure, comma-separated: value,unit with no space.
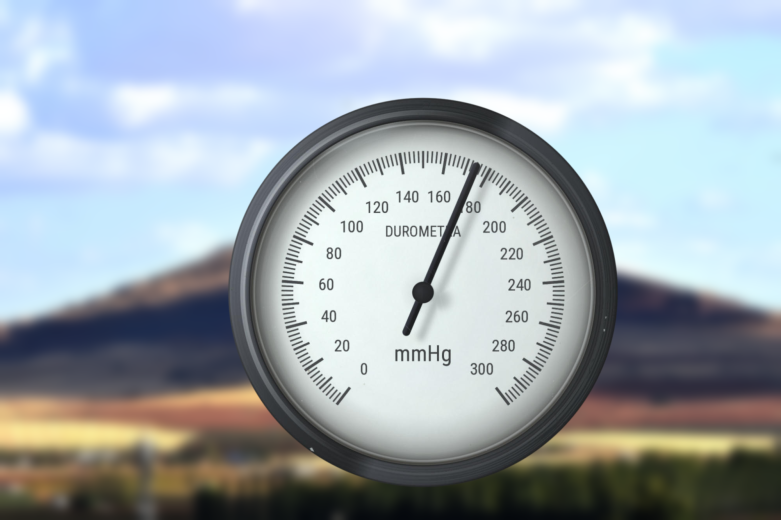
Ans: 174,mmHg
